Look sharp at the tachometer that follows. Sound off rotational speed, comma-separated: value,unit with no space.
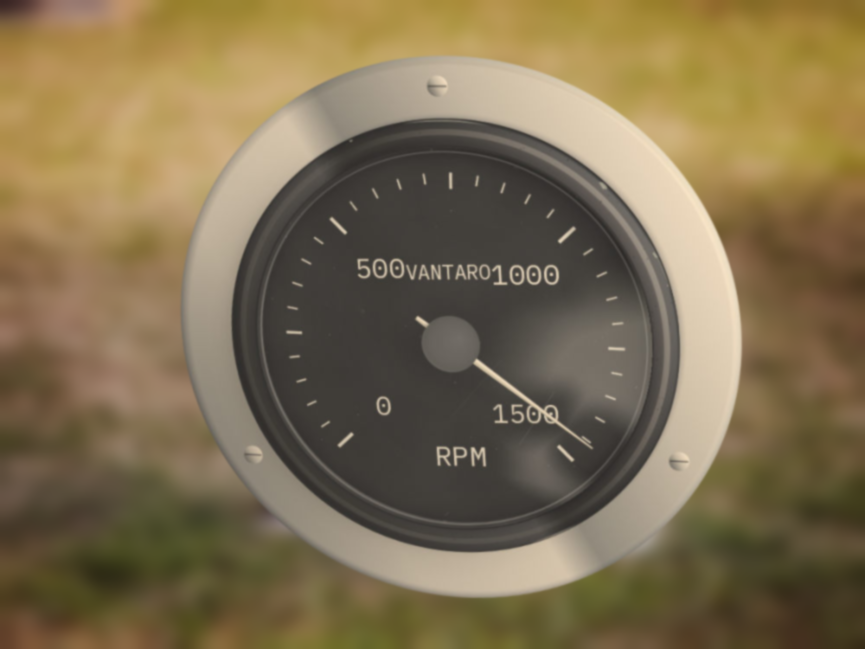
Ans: 1450,rpm
